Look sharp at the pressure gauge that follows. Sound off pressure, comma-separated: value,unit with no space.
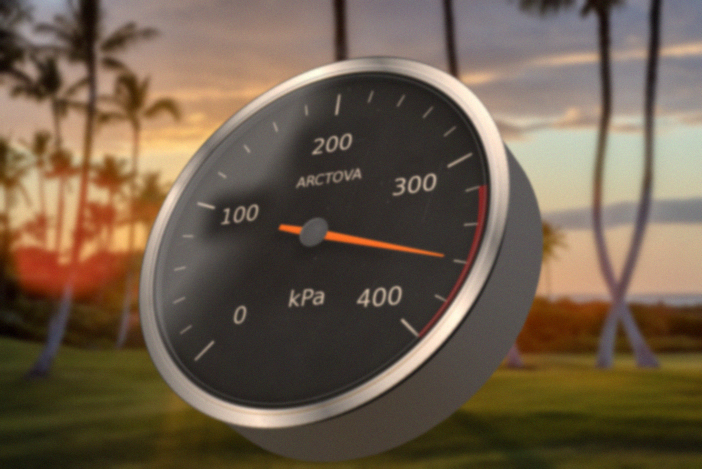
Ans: 360,kPa
